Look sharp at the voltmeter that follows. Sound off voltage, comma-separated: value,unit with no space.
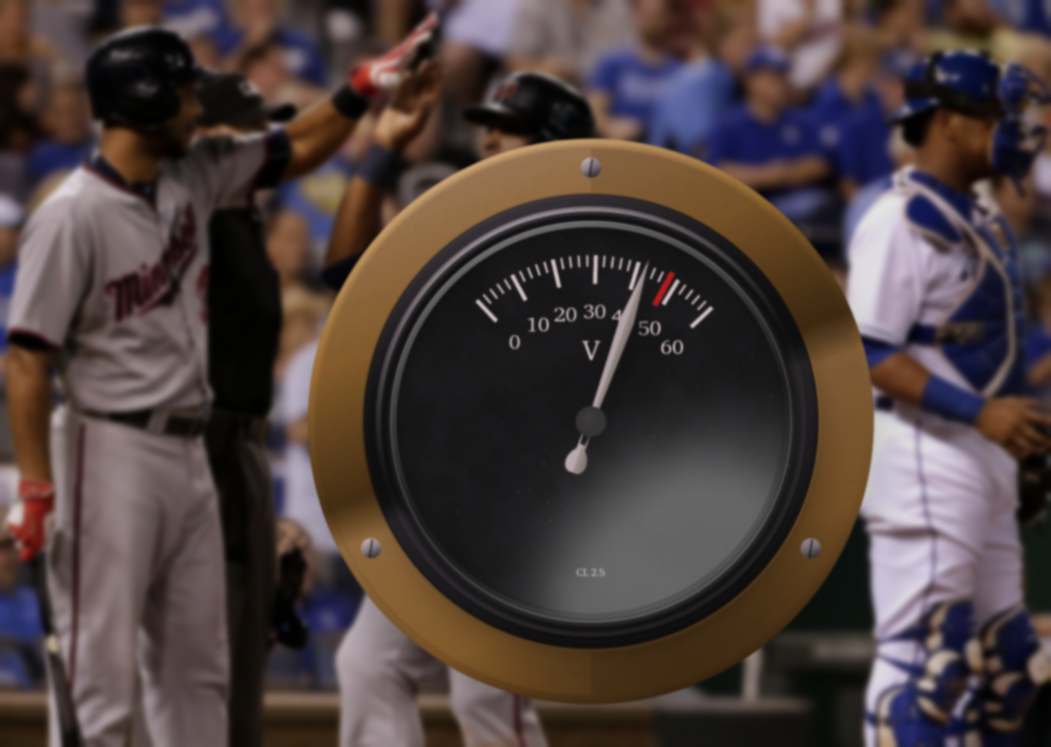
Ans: 42,V
